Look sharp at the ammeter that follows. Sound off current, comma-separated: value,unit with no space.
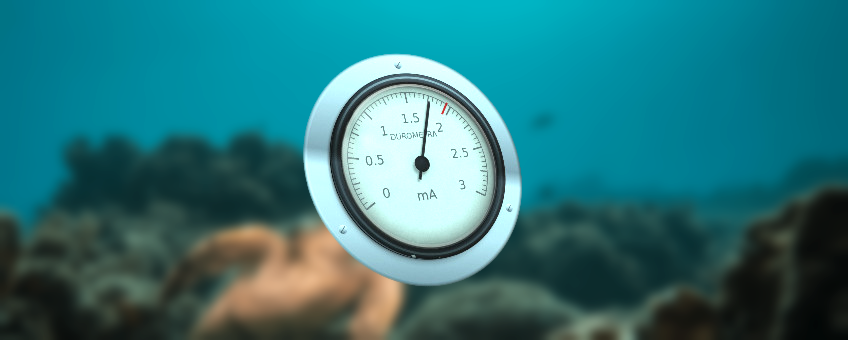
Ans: 1.75,mA
